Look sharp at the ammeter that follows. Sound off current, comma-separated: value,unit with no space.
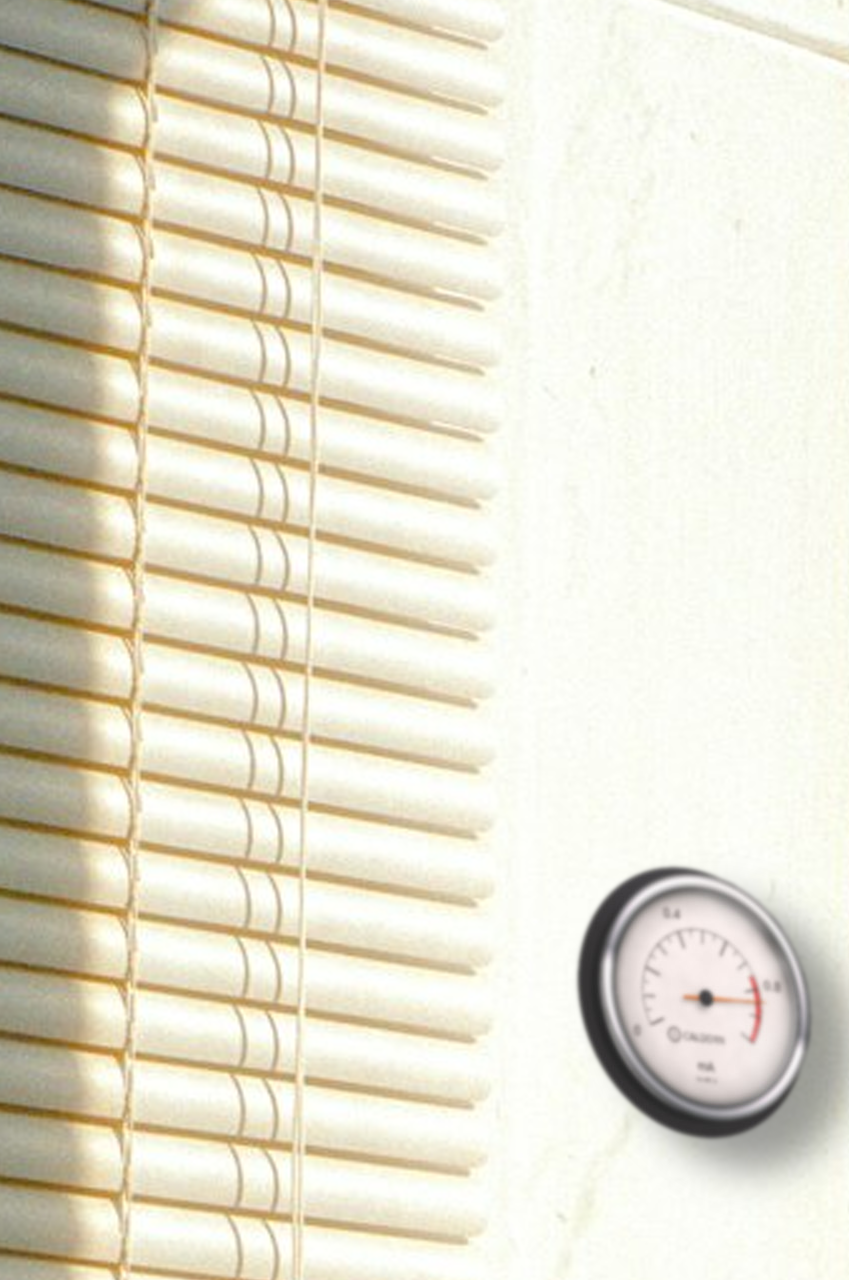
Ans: 0.85,mA
